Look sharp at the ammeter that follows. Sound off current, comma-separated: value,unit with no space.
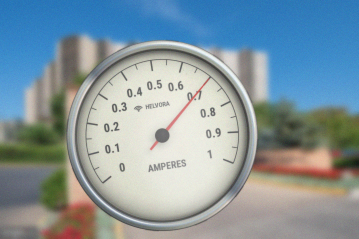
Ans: 0.7,A
